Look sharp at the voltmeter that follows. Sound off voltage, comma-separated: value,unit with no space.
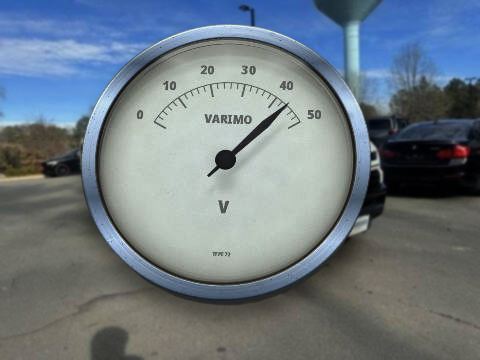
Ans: 44,V
